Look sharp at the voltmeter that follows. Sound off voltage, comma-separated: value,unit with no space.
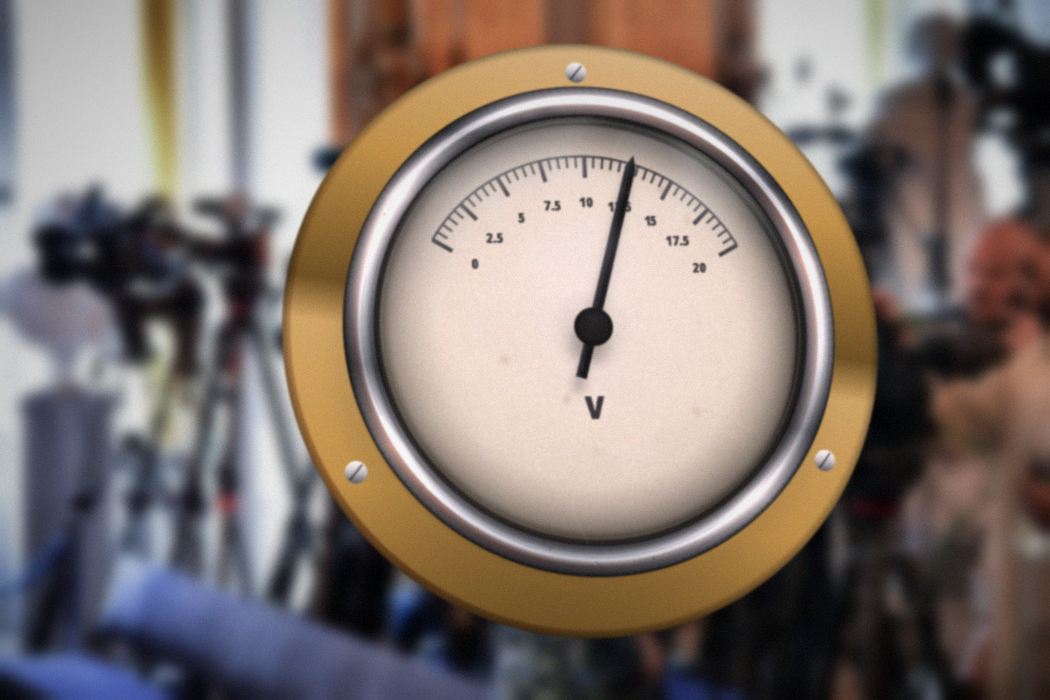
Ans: 12.5,V
